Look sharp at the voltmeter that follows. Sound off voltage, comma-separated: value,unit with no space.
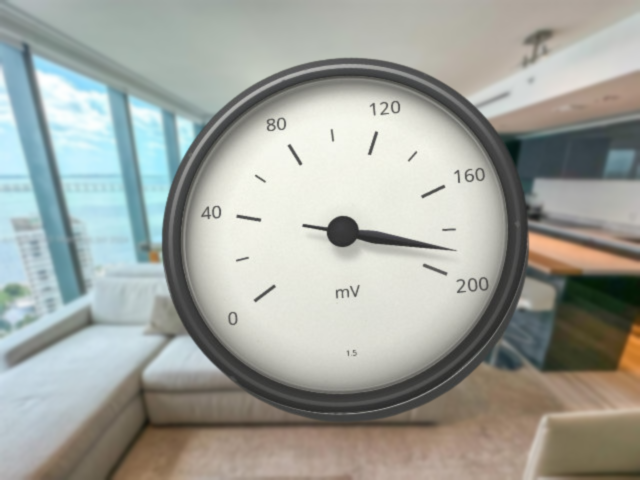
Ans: 190,mV
